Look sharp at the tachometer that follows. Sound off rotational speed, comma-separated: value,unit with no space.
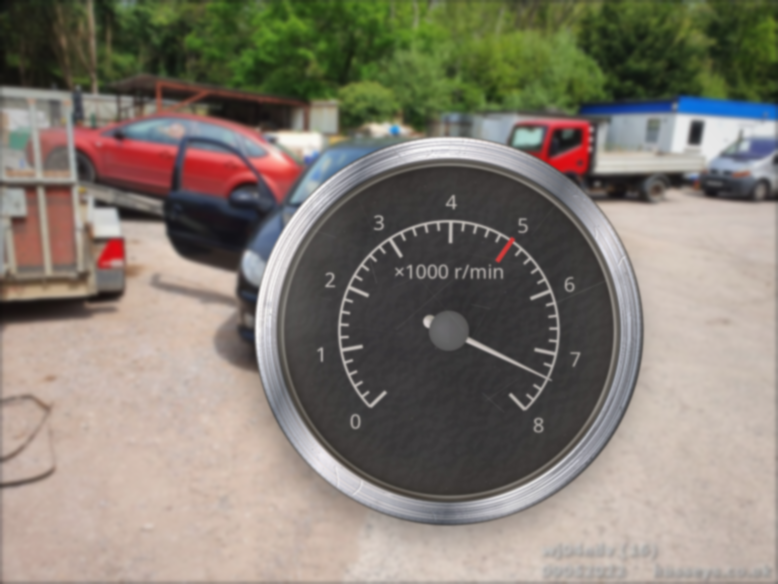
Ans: 7400,rpm
